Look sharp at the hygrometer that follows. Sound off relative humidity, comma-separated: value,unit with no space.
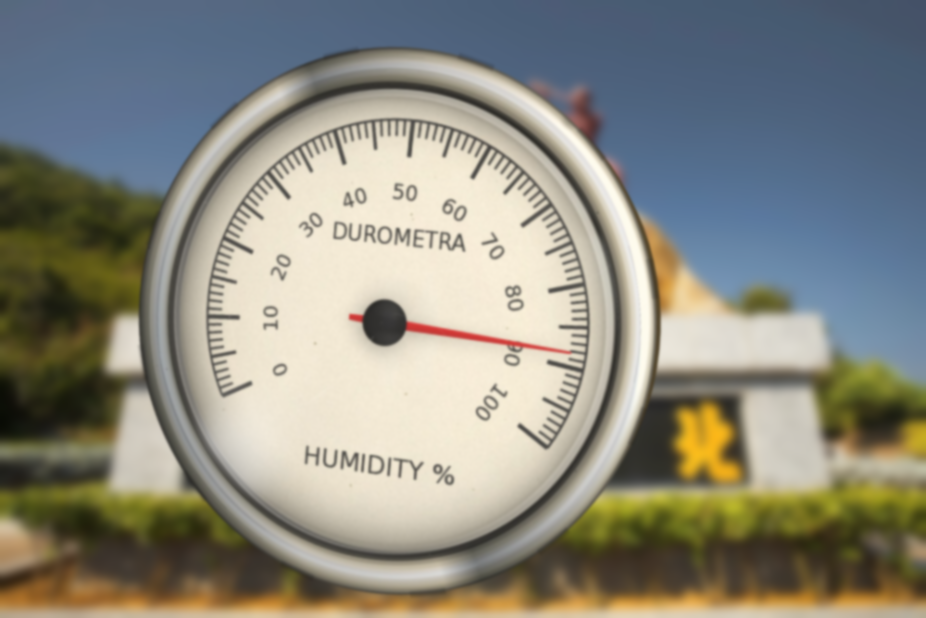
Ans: 88,%
